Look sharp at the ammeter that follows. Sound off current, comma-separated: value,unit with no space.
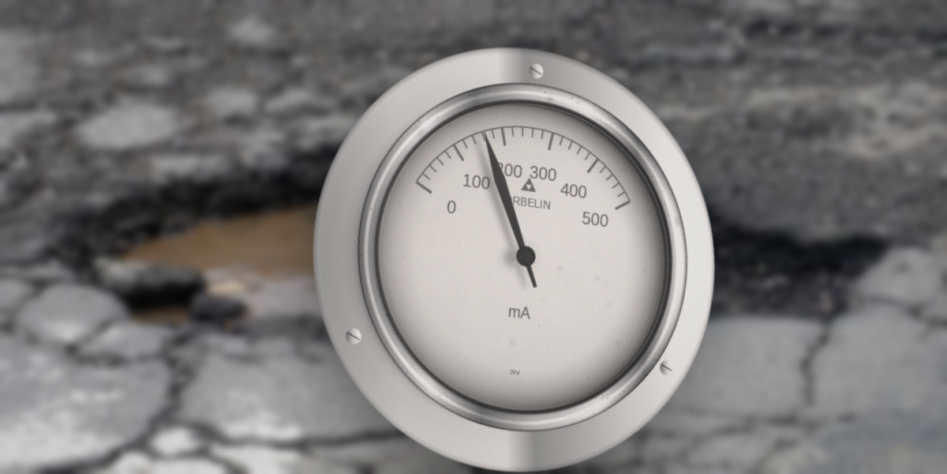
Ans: 160,mA
